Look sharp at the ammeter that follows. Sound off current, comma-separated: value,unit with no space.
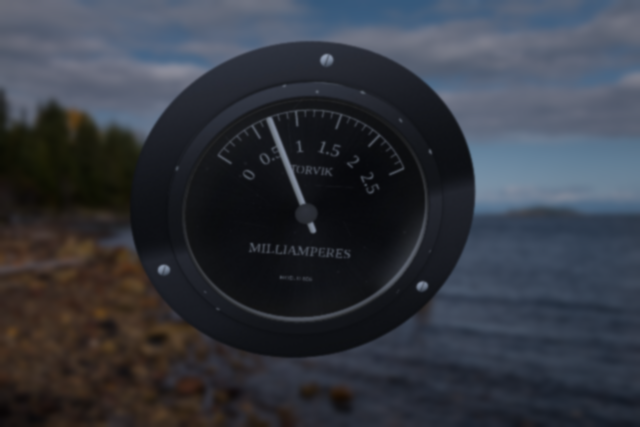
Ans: 0.7,mA
